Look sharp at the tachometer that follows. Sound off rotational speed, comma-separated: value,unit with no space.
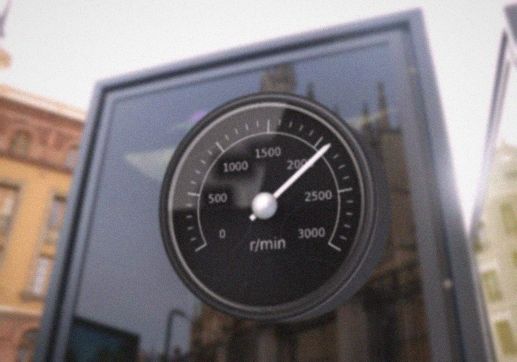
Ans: 2100,rpm
